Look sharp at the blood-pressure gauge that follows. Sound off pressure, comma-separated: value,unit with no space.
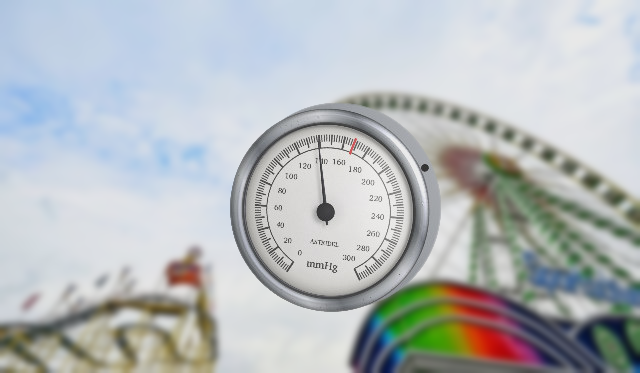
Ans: 140,mmHg
